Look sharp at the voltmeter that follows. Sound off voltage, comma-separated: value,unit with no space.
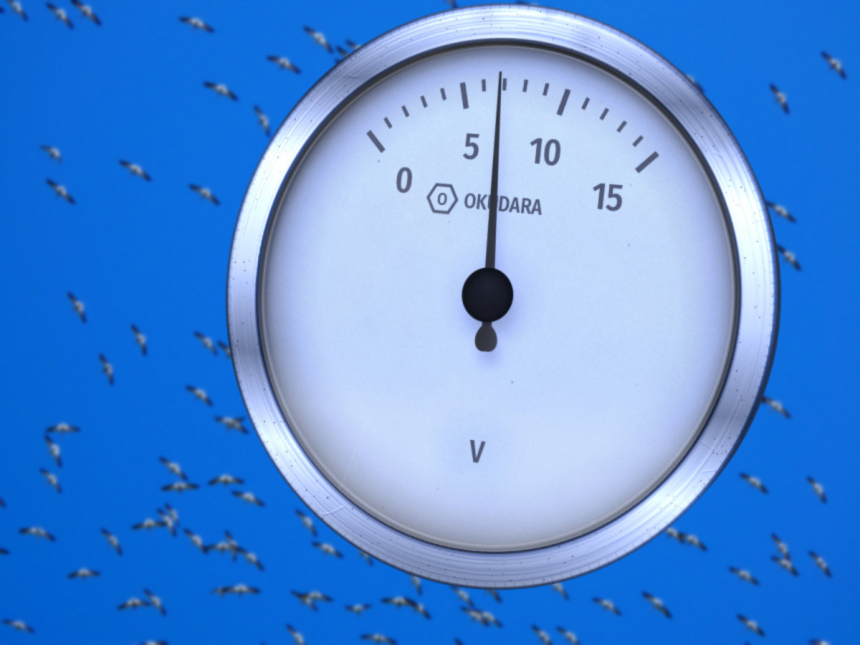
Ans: 7,V
